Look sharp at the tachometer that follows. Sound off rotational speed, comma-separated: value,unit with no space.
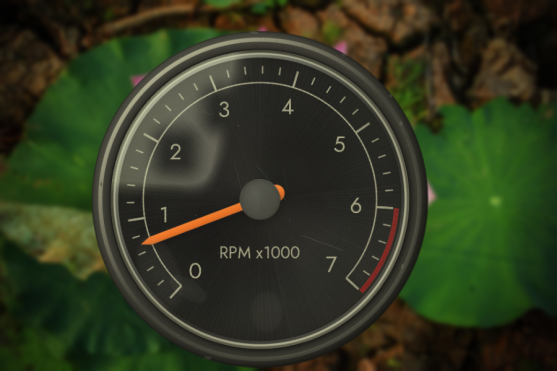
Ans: 700,rpm
